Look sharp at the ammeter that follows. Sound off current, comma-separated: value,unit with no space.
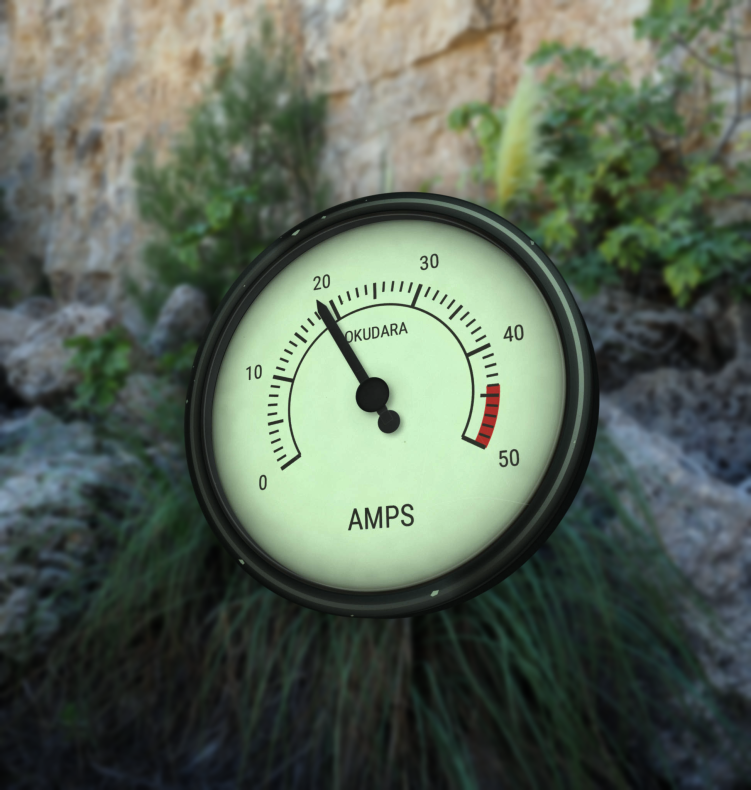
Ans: 19,A
